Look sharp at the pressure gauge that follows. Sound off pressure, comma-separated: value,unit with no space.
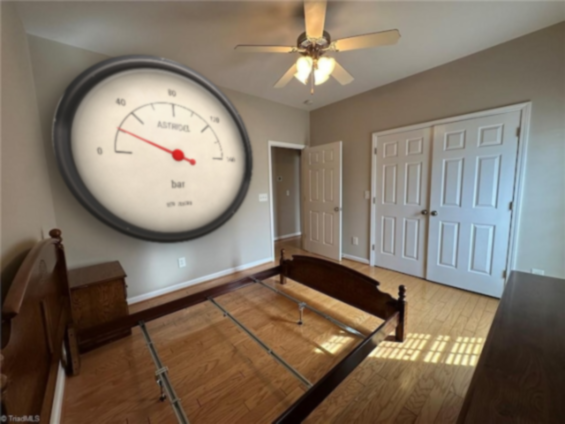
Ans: 20,bar
